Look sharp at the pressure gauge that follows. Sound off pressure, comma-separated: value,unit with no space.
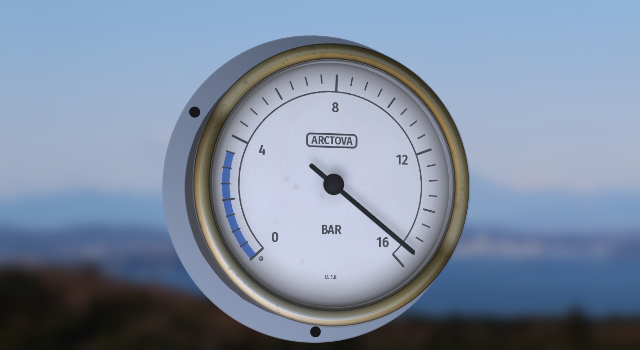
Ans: 15.5,bar
